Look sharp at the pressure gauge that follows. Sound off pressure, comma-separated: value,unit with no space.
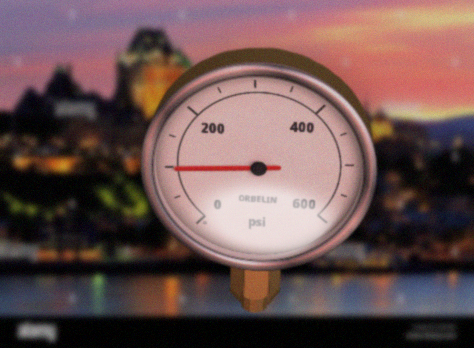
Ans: 100,psi
